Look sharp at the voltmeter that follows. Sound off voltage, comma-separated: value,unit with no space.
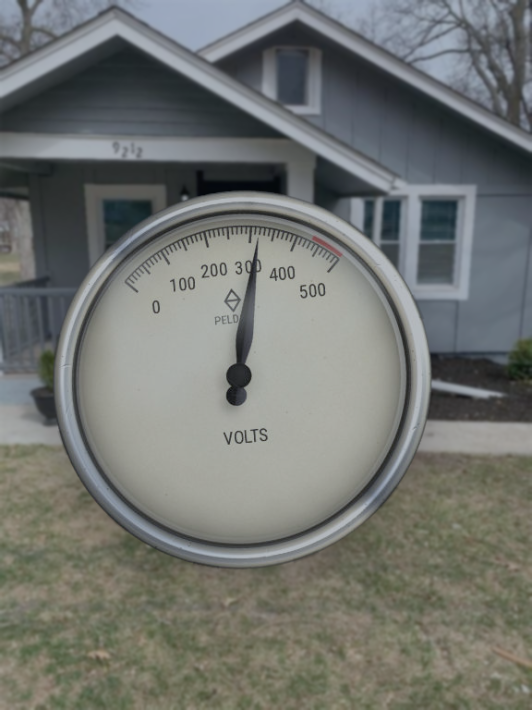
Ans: 320,V
